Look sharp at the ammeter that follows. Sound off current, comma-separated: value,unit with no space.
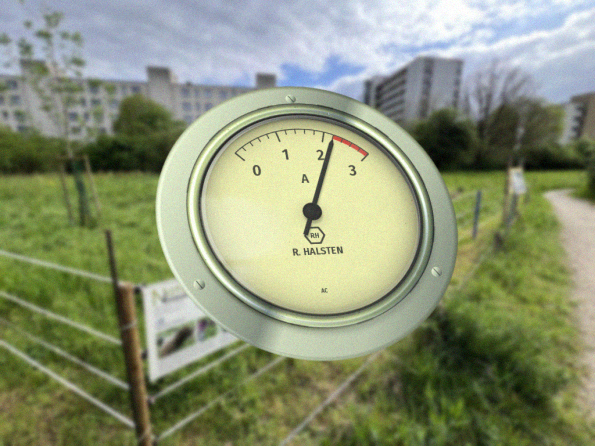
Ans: 2.2,A
